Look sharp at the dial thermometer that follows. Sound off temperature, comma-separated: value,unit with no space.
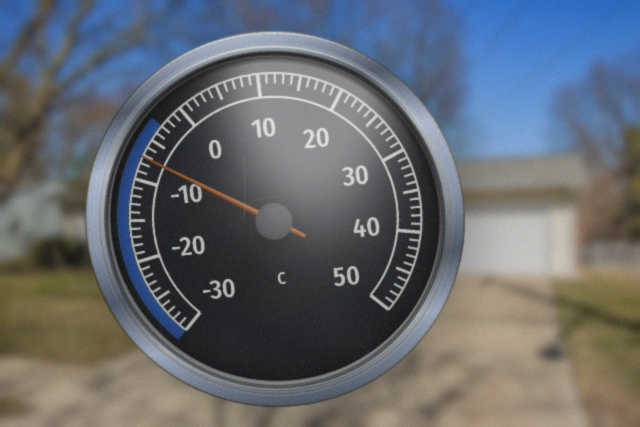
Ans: -7,°C
